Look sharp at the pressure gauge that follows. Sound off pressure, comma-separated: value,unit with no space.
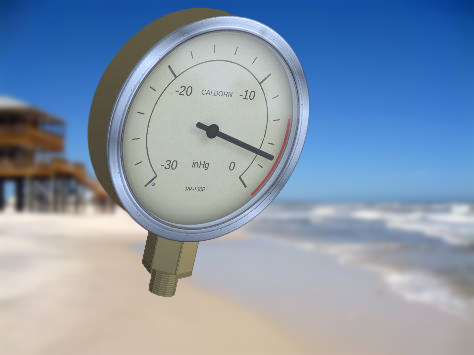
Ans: -3,inHg
